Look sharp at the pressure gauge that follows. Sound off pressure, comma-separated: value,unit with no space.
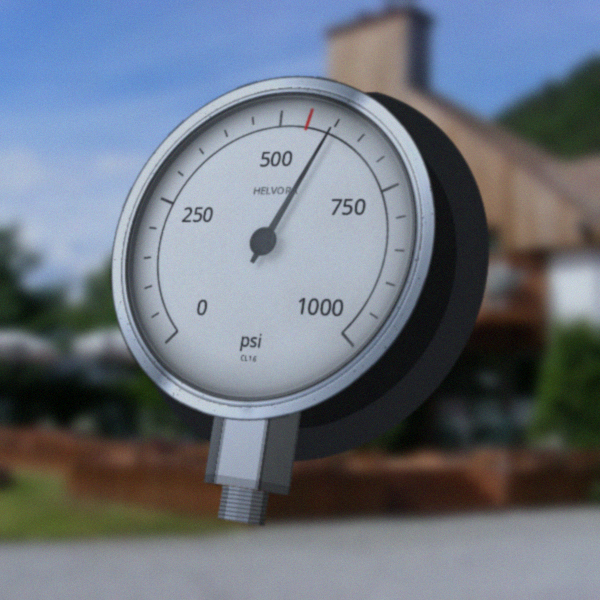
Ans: 600,psi
